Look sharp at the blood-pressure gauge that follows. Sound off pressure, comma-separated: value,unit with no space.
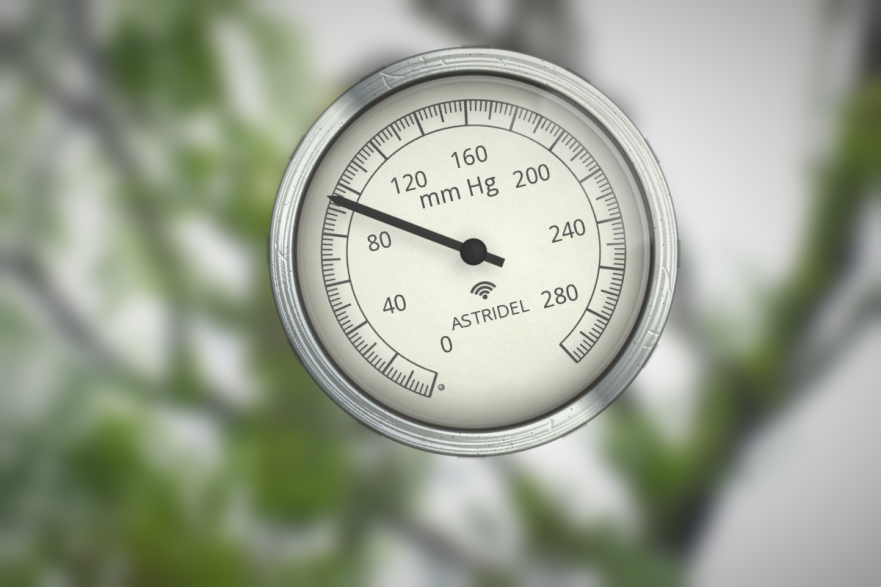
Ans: 94,mmHg
